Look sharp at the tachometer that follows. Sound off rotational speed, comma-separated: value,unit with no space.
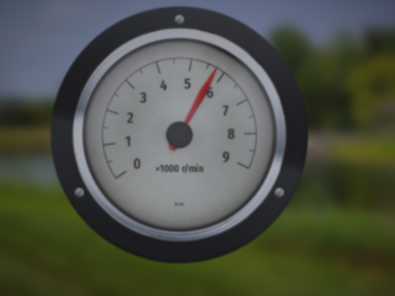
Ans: 5750,rpm
